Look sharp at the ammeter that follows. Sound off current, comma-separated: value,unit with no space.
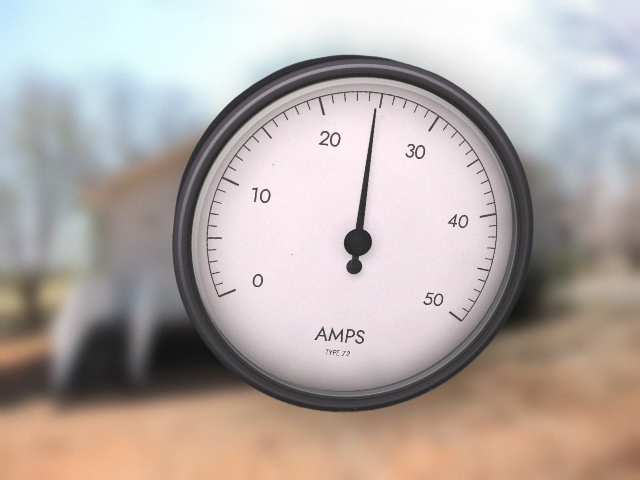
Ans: 24.5,A
